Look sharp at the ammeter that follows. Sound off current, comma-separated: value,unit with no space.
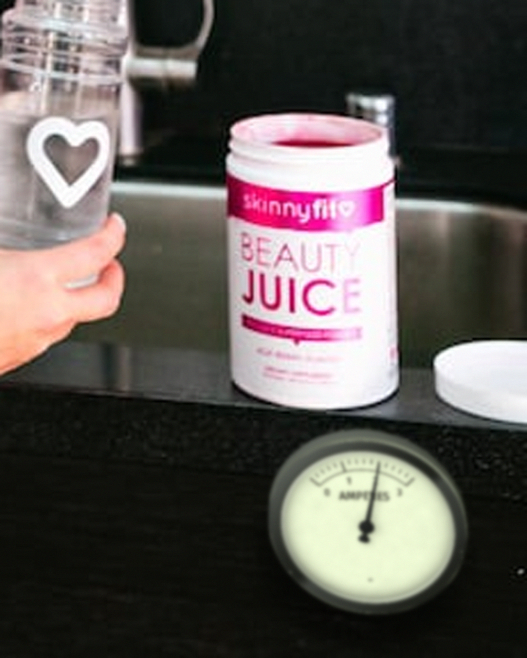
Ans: 2,A
